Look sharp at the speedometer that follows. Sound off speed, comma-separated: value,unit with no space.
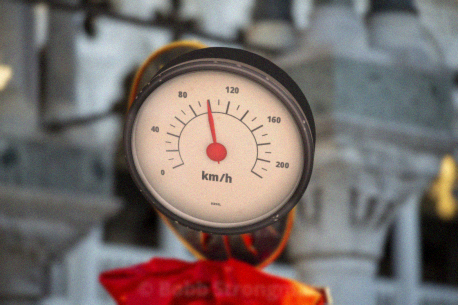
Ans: 100,km/h
